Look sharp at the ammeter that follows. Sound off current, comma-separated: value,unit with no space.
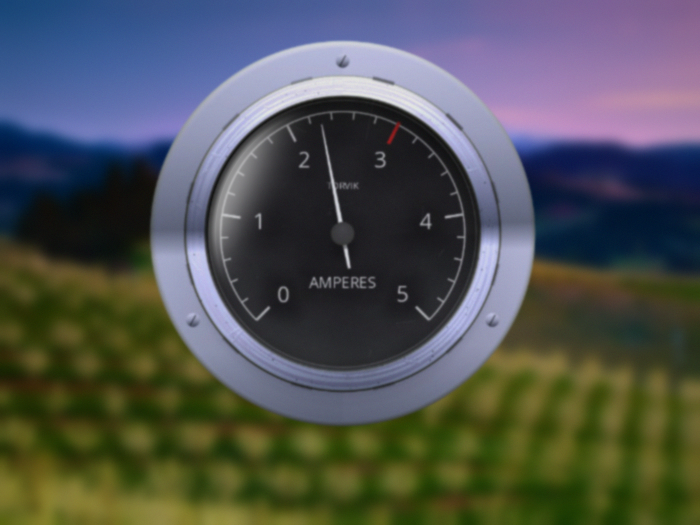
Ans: 2.3,A
